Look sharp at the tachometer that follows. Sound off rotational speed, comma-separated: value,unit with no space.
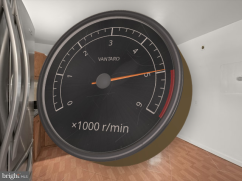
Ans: 5000,rpm
